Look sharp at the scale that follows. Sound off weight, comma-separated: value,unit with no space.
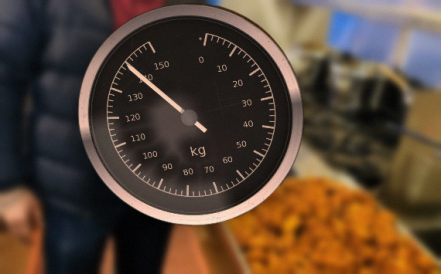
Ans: 140,kg
